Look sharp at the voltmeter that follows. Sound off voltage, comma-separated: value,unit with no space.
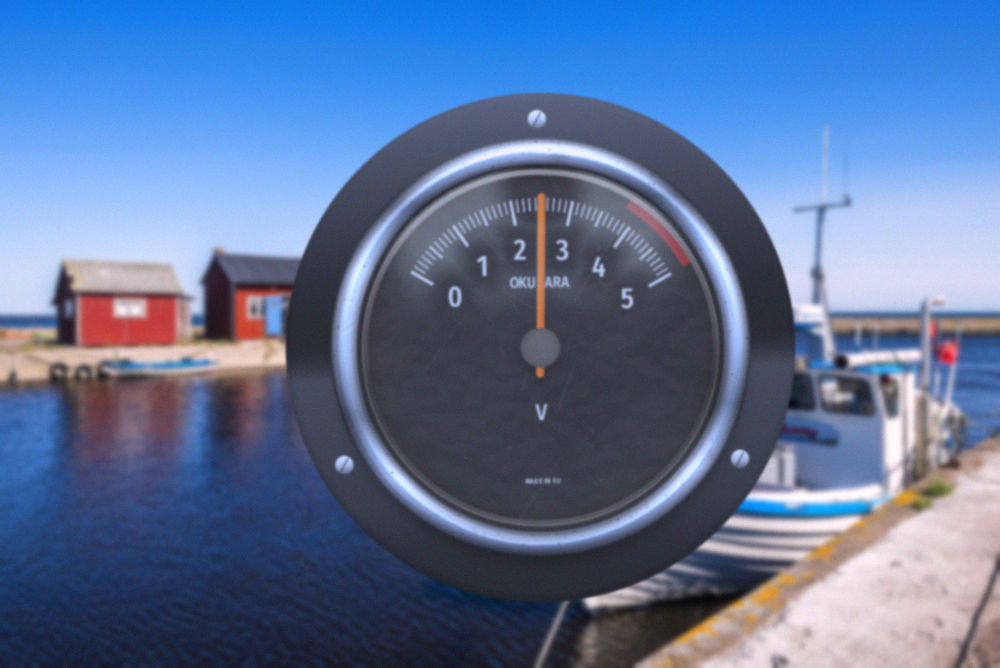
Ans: 2.5,V
